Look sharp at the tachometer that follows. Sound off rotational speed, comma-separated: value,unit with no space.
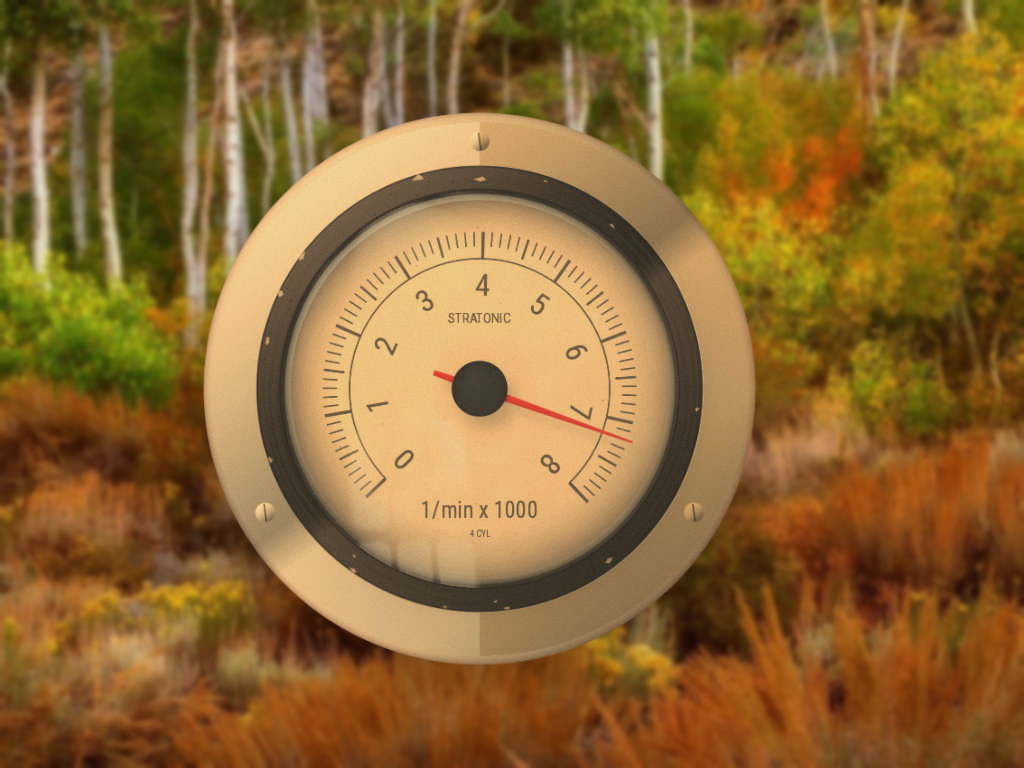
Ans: 7200,rpm
